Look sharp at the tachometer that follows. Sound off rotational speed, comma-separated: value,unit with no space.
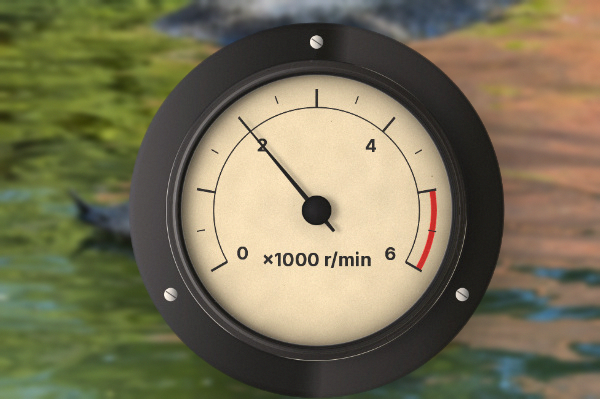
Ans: 2000,rpm
